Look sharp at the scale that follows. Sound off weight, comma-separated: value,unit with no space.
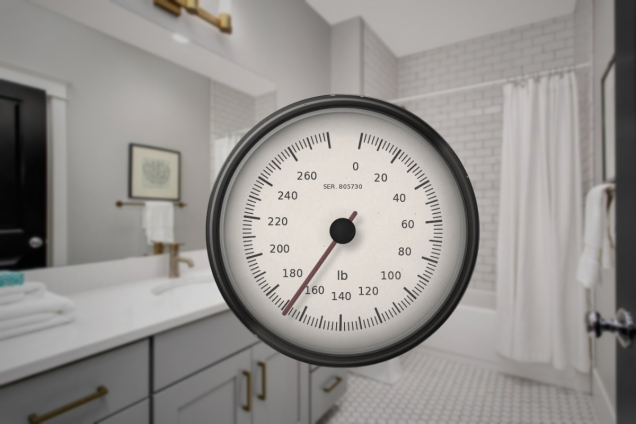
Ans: 168,lb
